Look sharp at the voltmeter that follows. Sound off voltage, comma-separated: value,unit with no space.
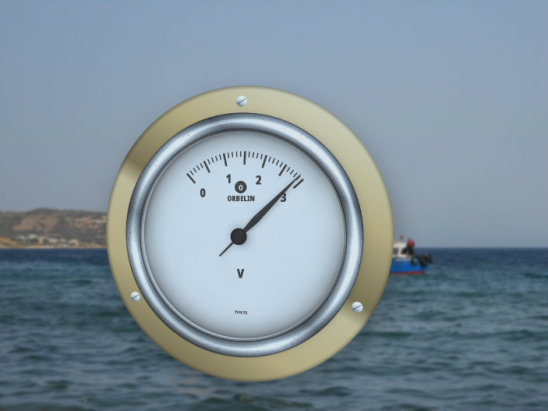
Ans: 2.9,V
